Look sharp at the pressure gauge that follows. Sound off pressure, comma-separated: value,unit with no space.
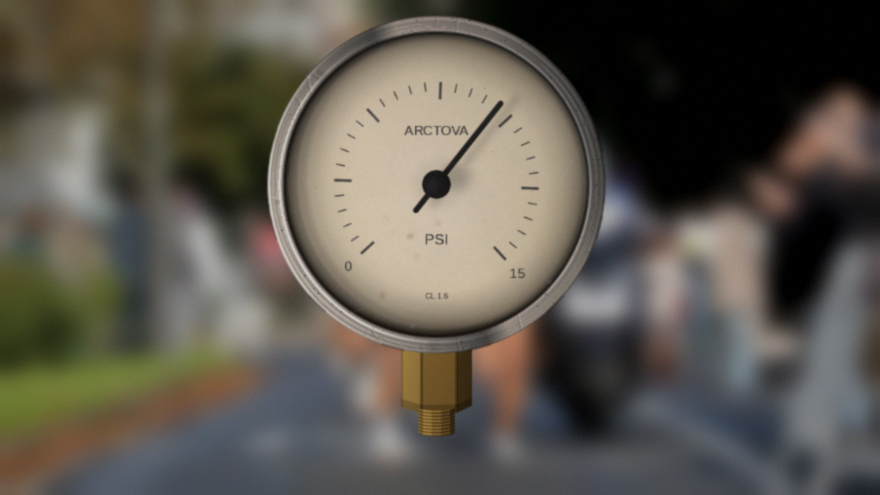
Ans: 9.5,psi
